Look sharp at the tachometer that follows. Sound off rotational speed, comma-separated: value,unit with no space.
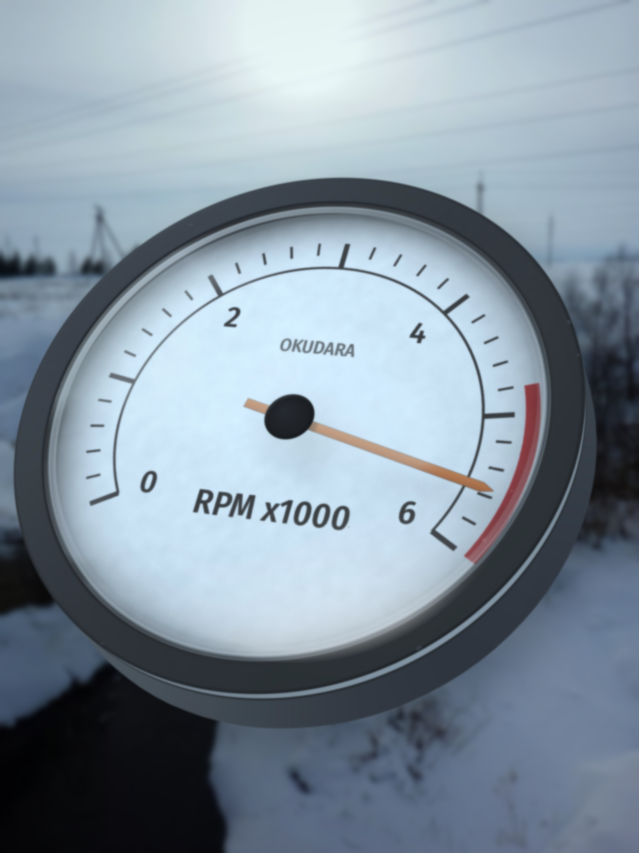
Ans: 5600,rpm
